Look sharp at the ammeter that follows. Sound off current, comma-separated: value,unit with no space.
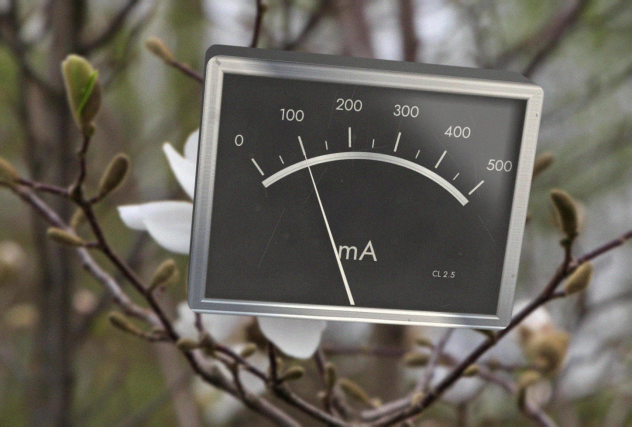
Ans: 100,mA
